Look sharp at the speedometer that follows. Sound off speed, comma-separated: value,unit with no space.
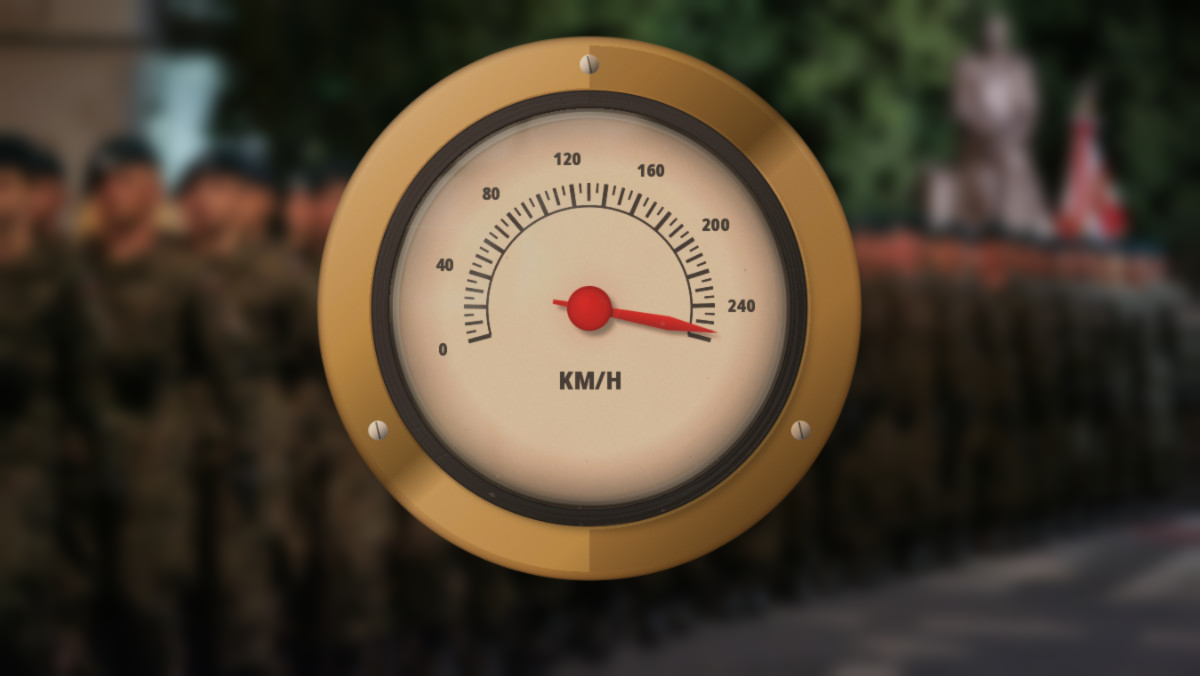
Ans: 255,km/h
